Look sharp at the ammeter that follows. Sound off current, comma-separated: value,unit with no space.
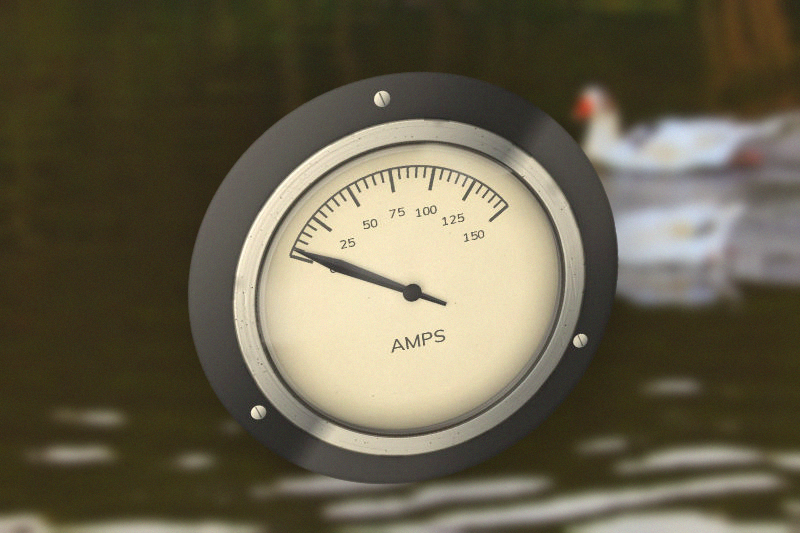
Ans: 5,A
